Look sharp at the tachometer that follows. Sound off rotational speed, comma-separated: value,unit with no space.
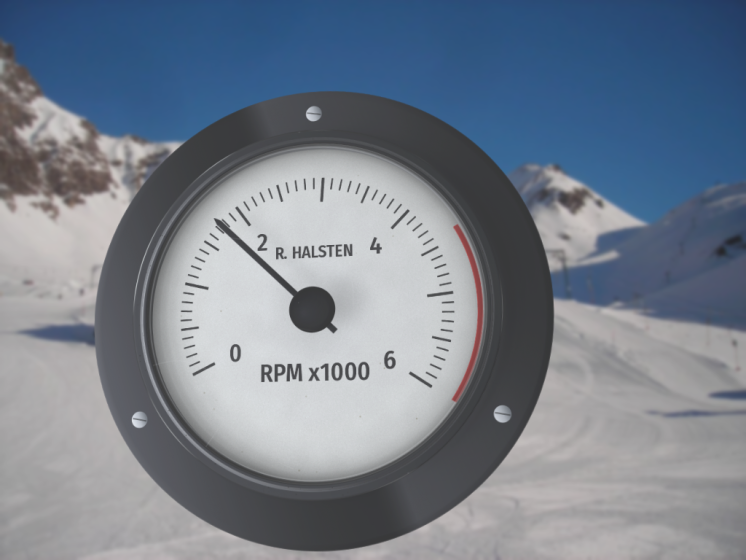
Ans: 1750,rpm
